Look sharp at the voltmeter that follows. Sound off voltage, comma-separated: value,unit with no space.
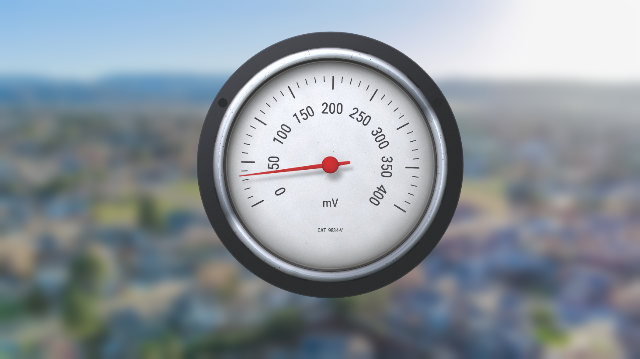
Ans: 35,mV
